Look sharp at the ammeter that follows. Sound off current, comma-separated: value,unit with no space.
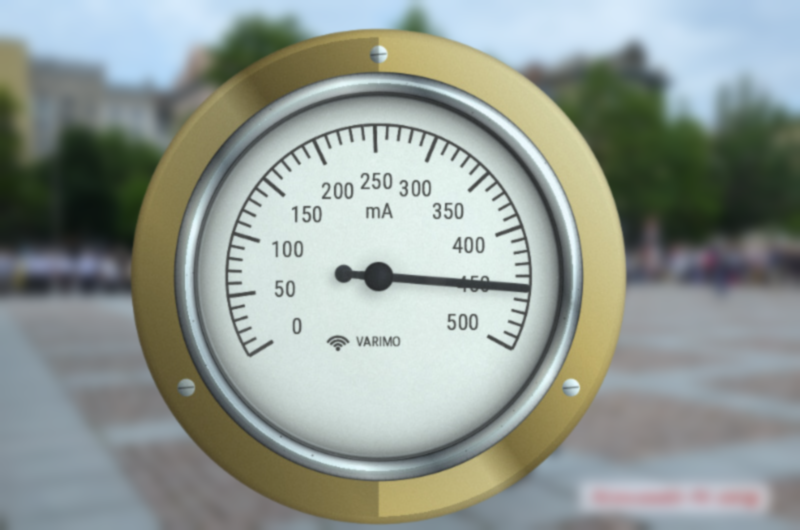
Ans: 450,mA
